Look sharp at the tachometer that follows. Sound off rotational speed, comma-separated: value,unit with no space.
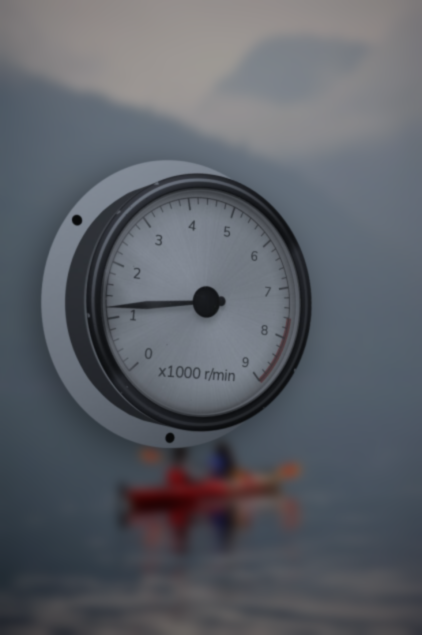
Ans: 1200,rpm
